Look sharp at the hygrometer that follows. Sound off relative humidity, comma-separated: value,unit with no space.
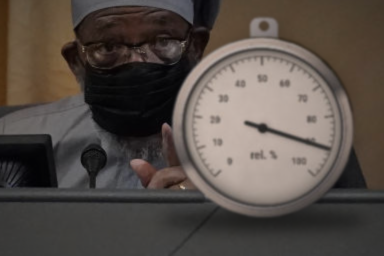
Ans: 90,%
